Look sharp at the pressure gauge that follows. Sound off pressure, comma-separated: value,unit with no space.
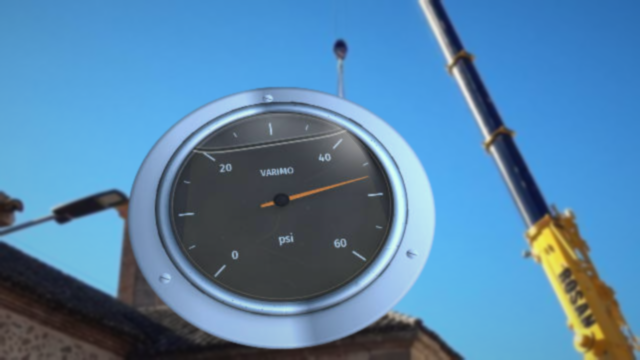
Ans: 47.5,psi
